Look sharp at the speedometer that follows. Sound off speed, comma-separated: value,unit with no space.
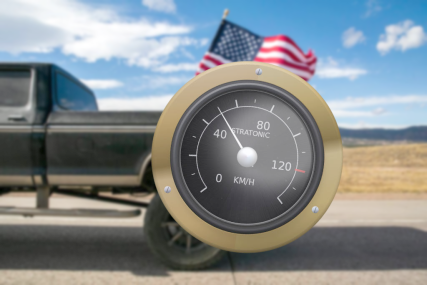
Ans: 50,km/h
